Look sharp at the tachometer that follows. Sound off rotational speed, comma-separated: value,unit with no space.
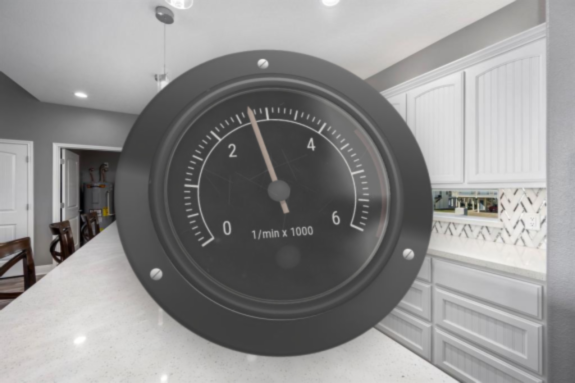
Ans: 2700,rpm
